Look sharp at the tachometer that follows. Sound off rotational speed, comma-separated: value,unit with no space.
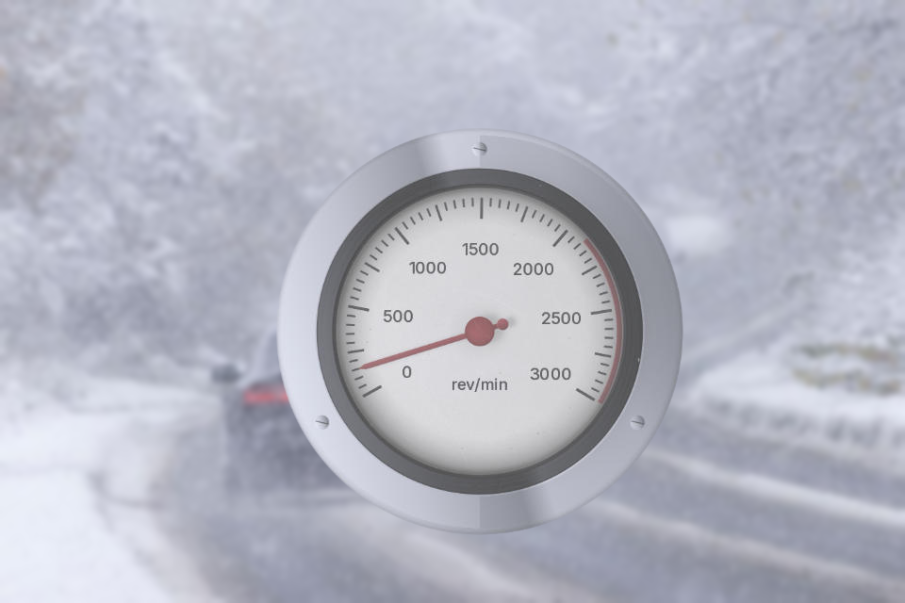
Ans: 150,rpm
